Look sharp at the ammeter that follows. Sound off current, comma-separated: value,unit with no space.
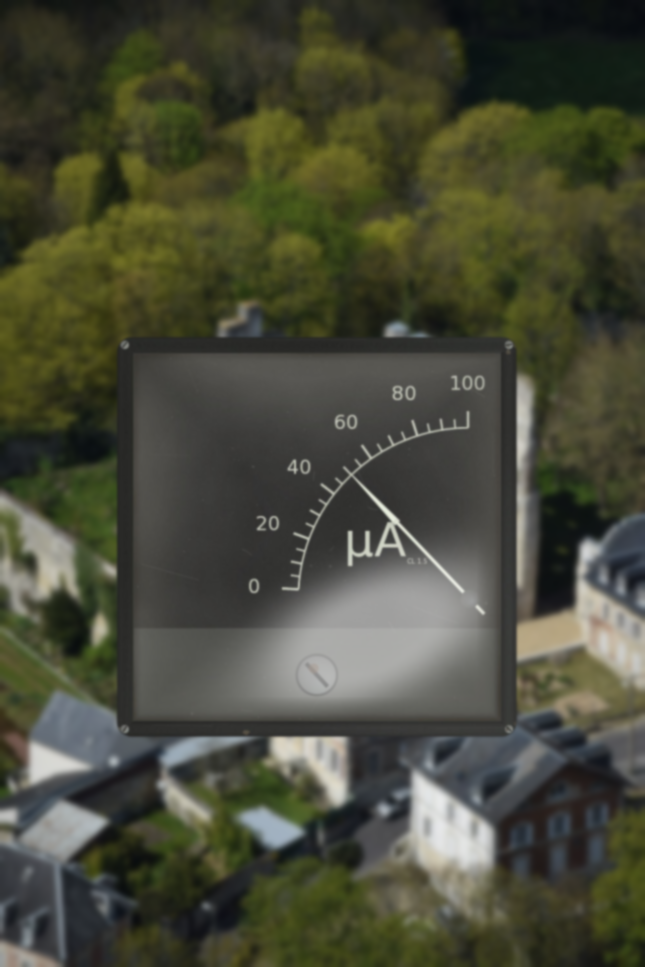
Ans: 50,µA
